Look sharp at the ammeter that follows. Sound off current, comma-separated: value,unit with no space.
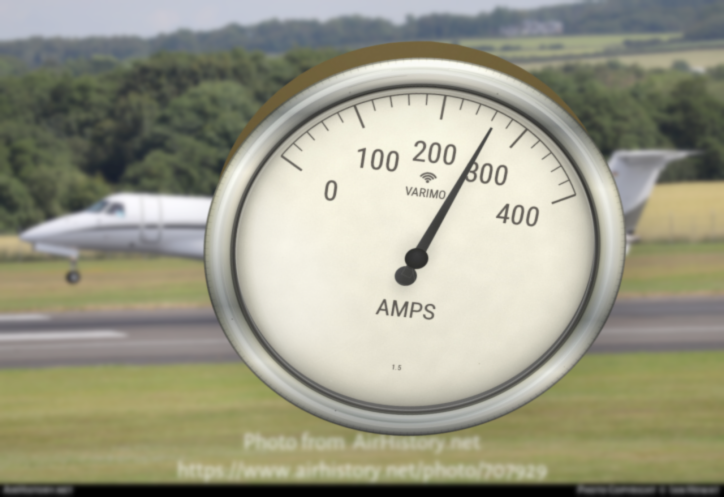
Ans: 260,A
